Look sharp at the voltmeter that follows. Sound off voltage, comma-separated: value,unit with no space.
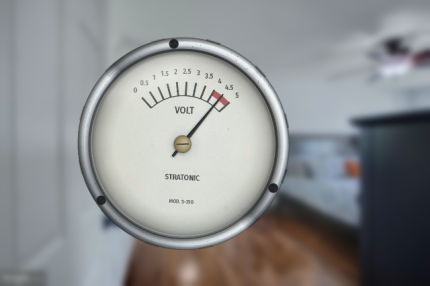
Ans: 4.5,V
